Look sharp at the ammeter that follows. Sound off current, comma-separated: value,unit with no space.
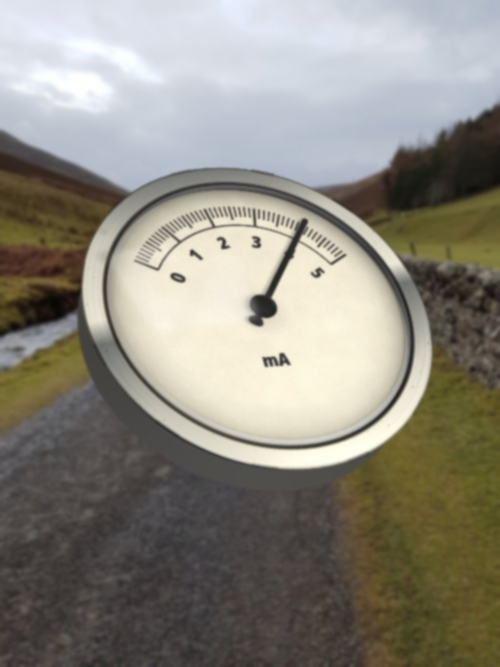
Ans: 4,mA
